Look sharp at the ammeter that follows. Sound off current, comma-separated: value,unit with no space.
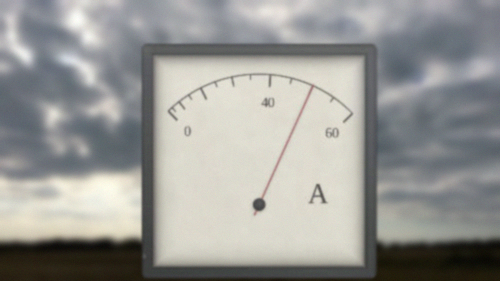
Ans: 50,A
